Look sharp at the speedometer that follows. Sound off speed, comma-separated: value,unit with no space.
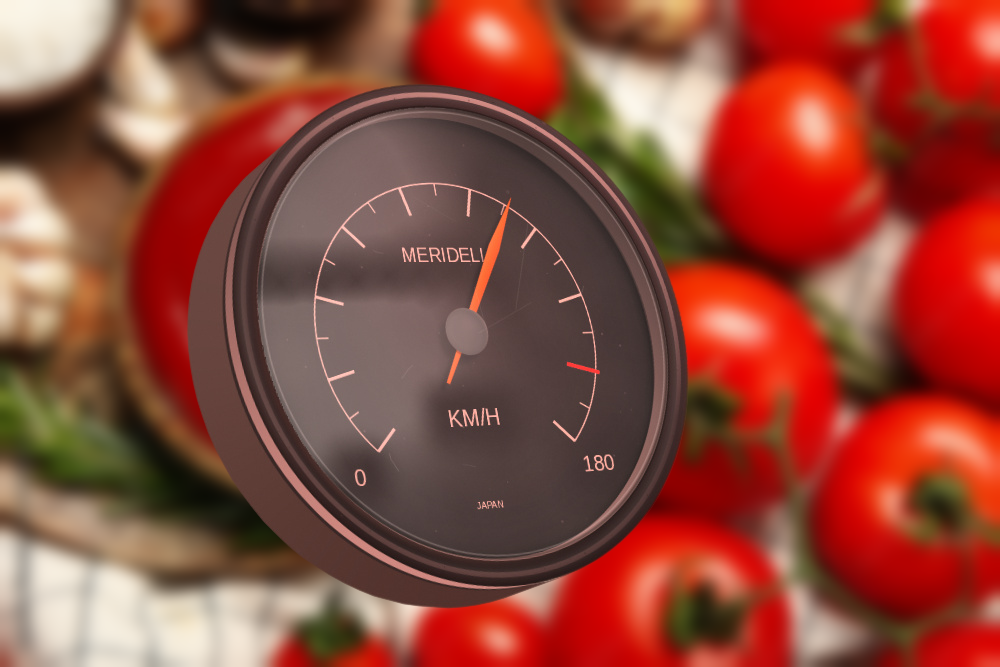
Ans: 110,km/h
